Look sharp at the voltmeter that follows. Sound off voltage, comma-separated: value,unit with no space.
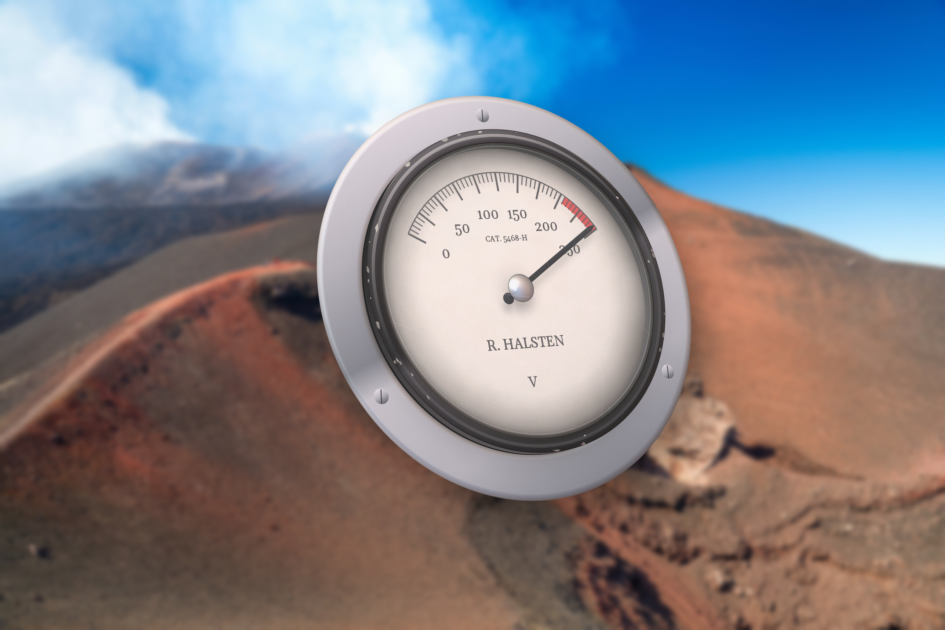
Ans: 245,V
